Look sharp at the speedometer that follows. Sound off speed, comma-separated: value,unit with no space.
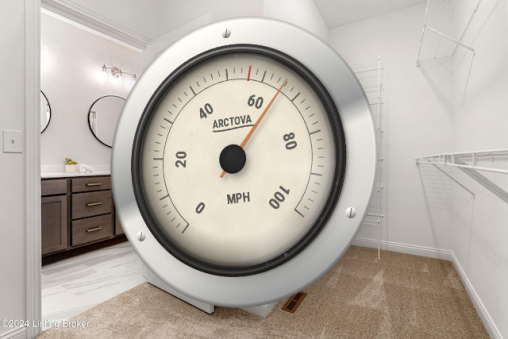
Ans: 66,mph
